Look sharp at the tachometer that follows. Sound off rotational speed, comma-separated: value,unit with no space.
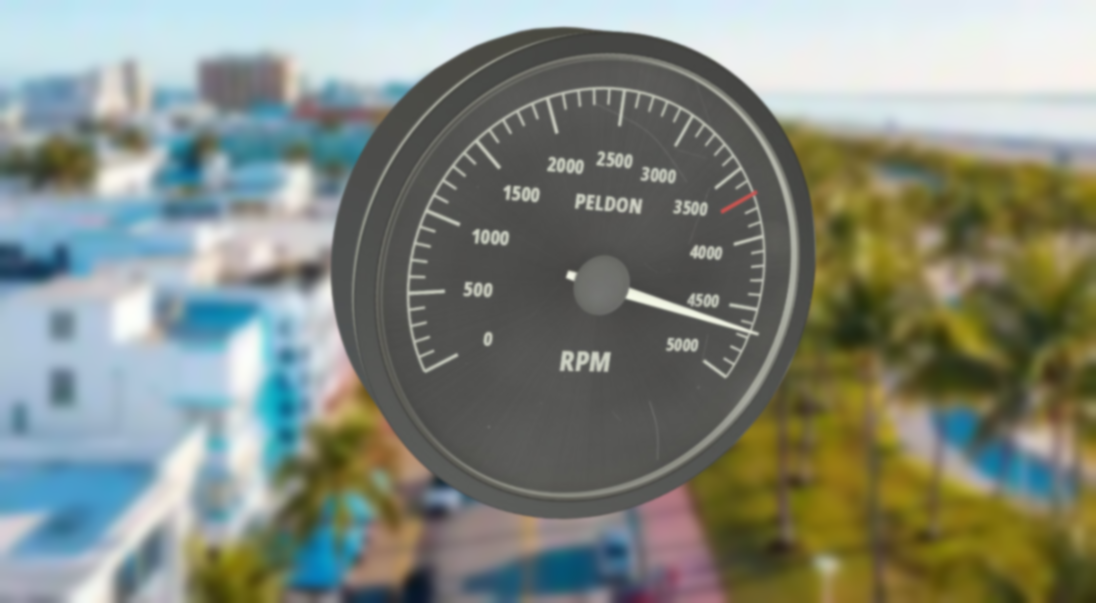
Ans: 4650,rpm
